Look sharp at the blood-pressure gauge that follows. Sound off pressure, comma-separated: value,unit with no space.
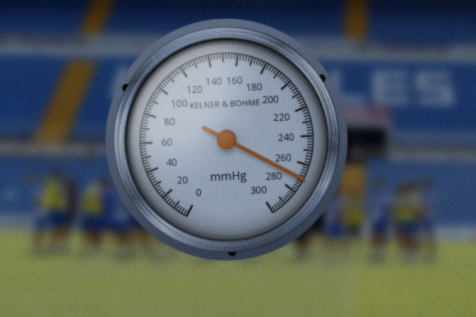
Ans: 270,mmHg
